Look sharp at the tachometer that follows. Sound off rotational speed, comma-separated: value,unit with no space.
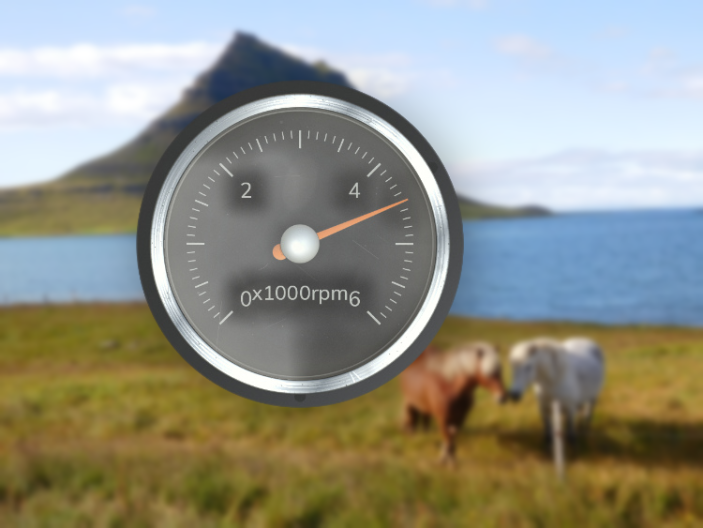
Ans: 4500,rpm
